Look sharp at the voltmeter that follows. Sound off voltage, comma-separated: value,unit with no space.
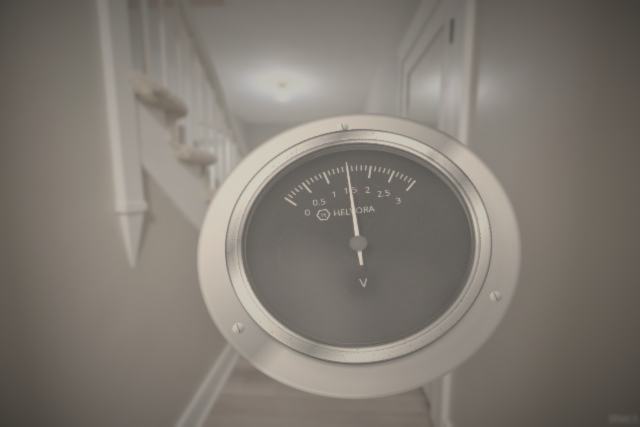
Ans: 1.5,V
